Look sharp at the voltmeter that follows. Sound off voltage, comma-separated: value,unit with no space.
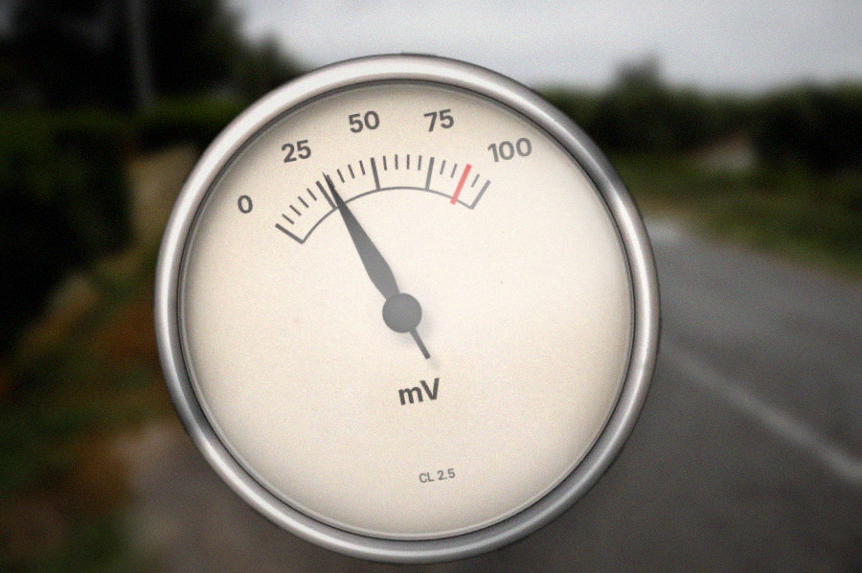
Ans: 30,mV
